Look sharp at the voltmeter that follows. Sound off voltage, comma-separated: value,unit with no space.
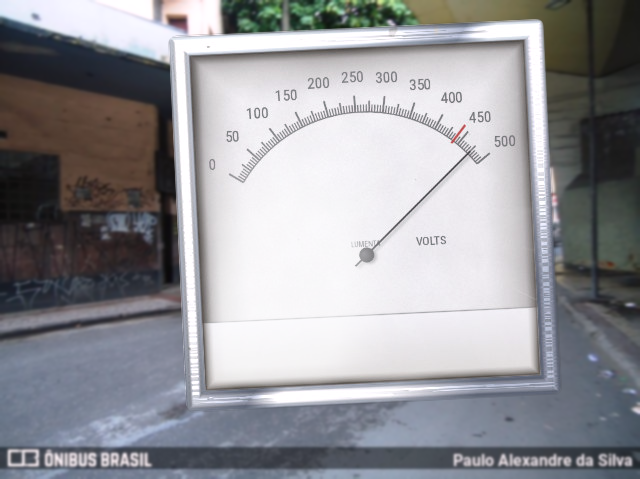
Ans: 475,V
